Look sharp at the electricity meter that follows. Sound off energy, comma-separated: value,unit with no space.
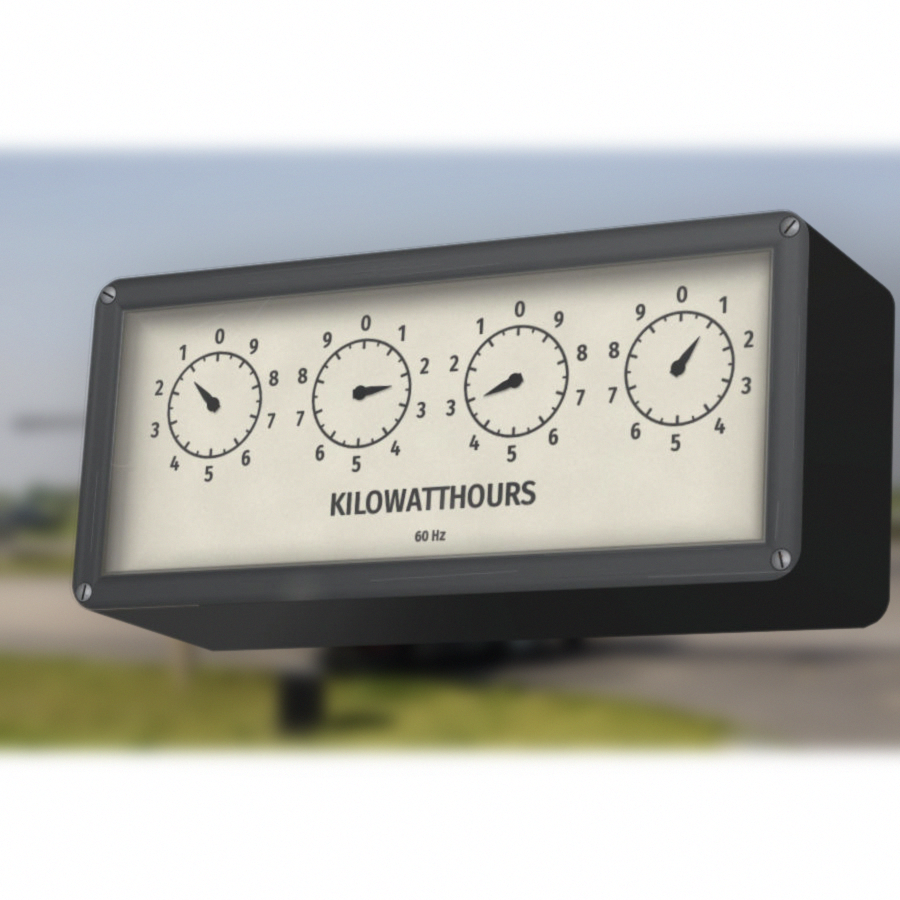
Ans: 1231,kWh
